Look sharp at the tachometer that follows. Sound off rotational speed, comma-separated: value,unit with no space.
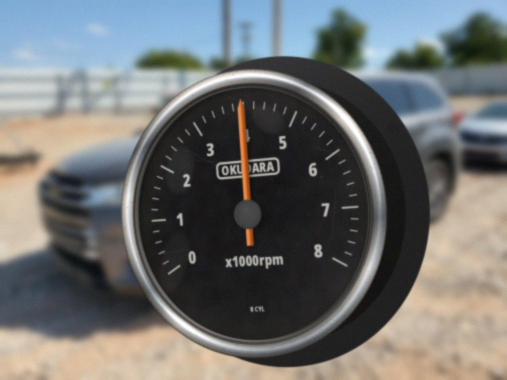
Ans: 4000,rpm
